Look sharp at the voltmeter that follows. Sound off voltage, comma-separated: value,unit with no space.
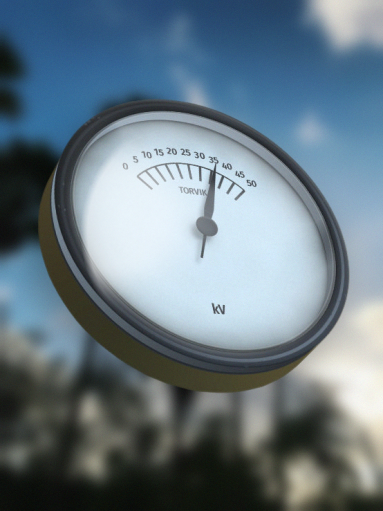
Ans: 35,kV
